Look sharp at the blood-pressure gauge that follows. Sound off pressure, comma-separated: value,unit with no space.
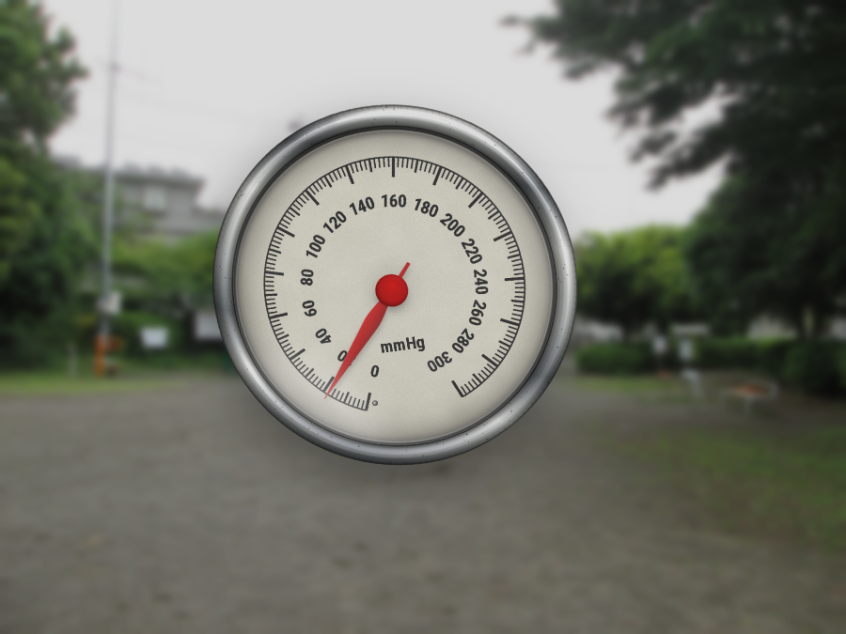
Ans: 18,mmHg
